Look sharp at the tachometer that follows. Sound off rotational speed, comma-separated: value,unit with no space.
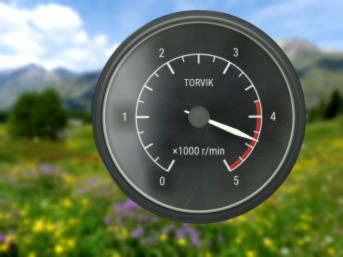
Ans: 4375,rpm
